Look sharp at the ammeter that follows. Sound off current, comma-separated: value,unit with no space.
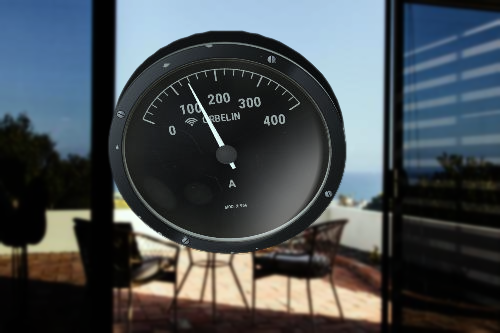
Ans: 140,A
